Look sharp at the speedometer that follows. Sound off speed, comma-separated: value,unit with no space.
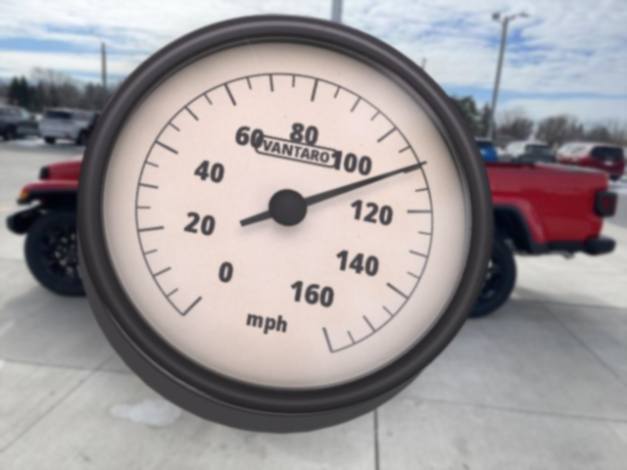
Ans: 110,mph
